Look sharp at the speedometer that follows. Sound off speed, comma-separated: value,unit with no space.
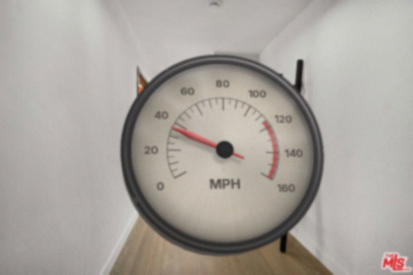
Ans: 35,mph
